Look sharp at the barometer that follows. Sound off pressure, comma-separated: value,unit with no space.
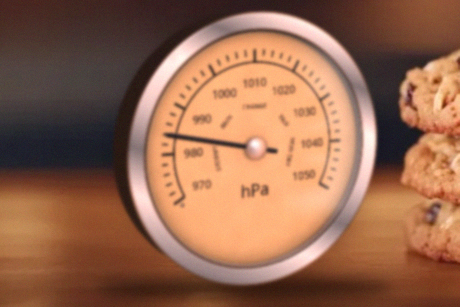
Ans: 984,hPa
